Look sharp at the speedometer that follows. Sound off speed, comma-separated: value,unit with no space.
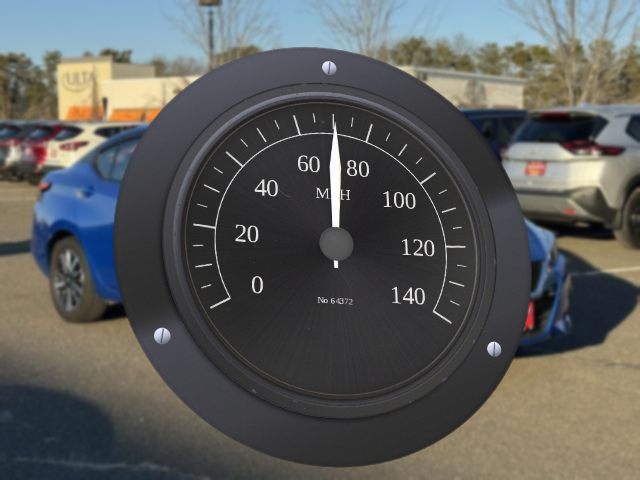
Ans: 70,mph
